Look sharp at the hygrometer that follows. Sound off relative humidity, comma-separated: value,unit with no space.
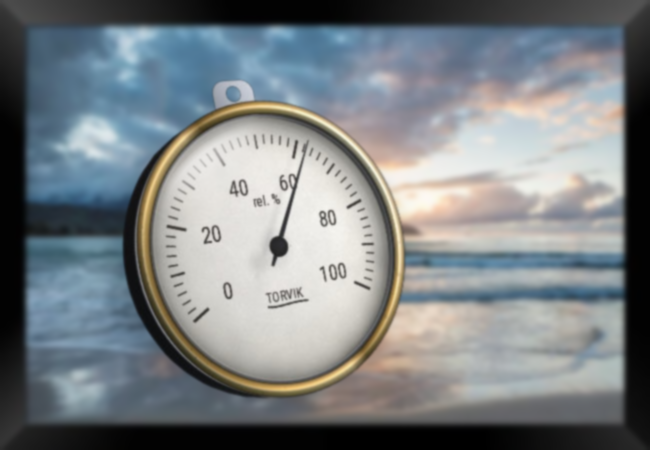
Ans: 62,%
